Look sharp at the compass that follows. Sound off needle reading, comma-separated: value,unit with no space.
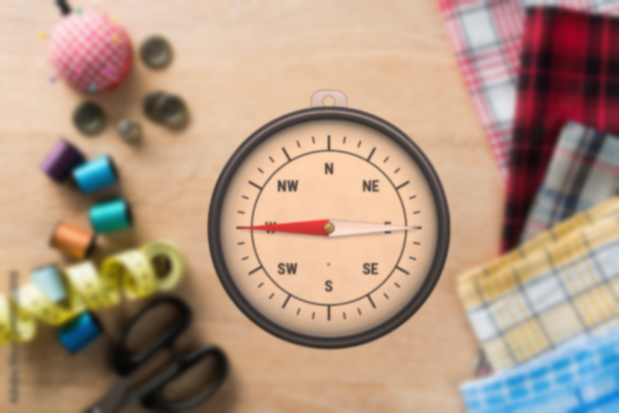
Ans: 270,°
